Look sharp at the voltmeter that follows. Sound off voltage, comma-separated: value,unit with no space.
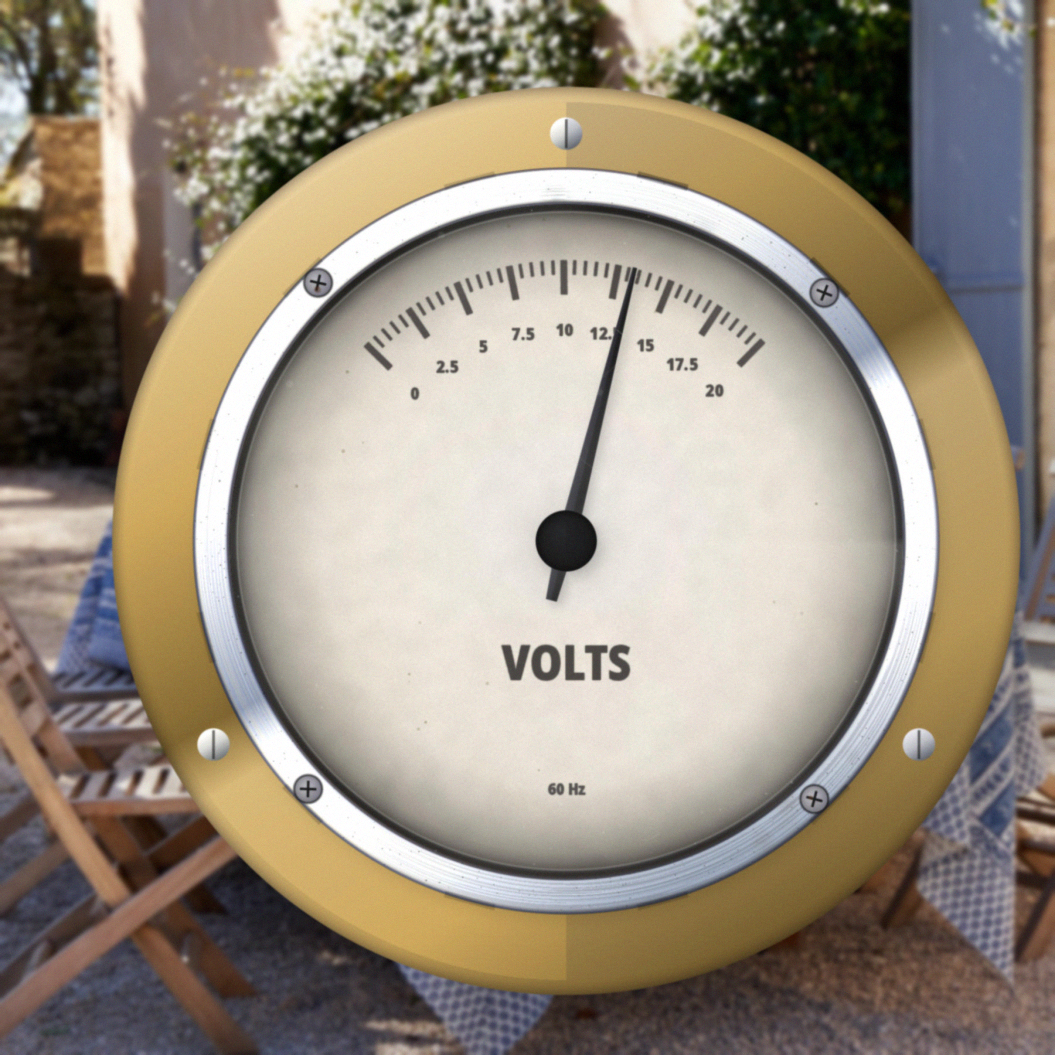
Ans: 13.25,V
